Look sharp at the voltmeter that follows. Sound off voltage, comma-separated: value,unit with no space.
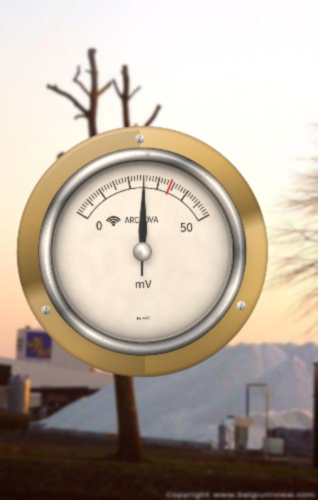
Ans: 25,mV
